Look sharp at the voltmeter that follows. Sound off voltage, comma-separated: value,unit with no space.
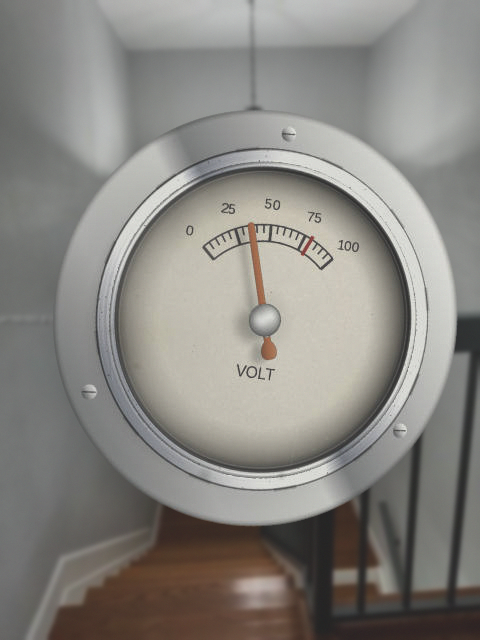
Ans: 35,V
